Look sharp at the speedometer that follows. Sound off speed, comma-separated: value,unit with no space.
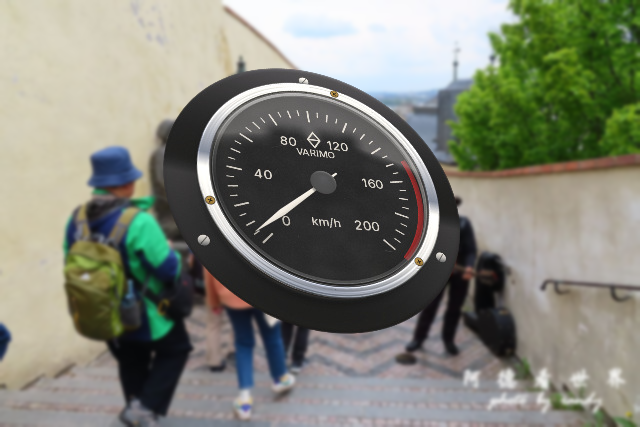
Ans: 5,km/h
